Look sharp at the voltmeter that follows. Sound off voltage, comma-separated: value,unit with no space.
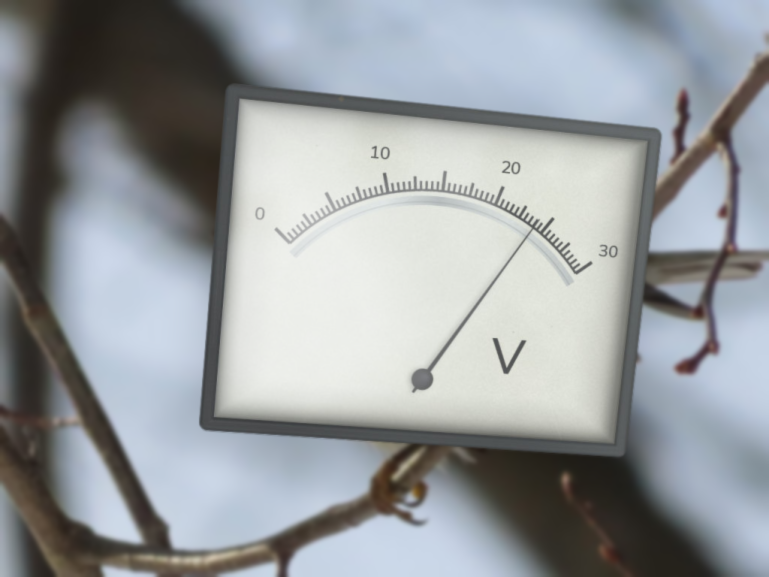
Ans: 24,V
